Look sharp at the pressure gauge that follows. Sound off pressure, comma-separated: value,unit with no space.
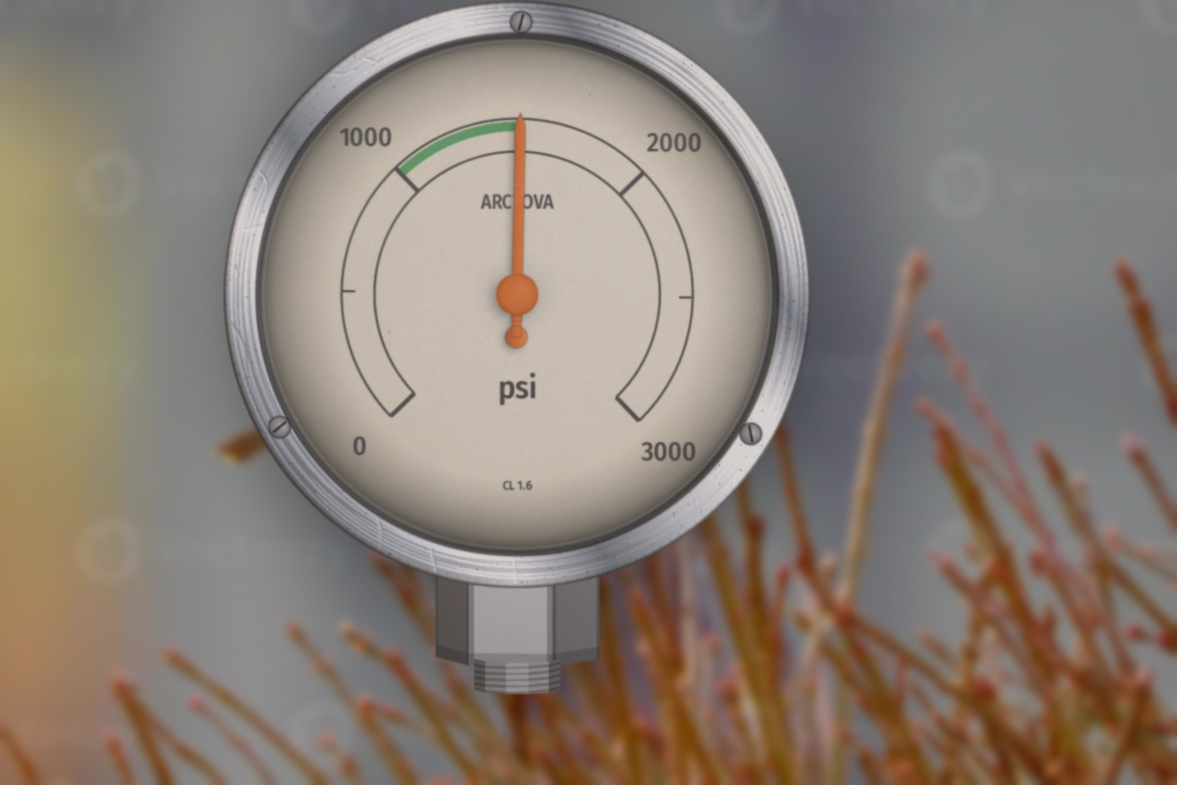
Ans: 1500,psi
